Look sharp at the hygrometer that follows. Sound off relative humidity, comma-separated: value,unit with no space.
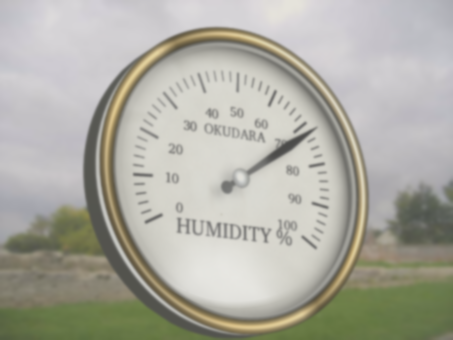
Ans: 72,%
